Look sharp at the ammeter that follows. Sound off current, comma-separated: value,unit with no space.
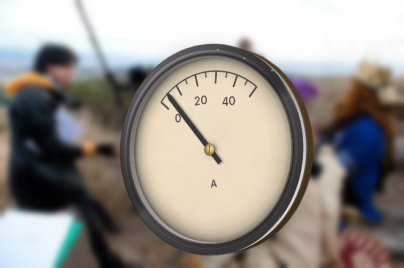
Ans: 5,A
